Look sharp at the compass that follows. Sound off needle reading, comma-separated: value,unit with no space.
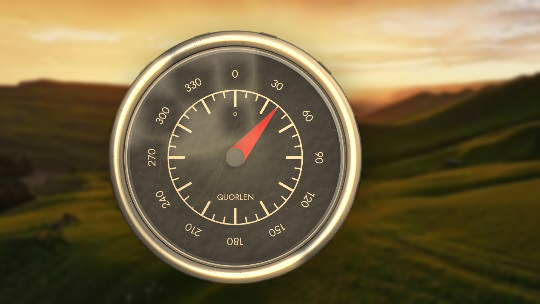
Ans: 40,°
